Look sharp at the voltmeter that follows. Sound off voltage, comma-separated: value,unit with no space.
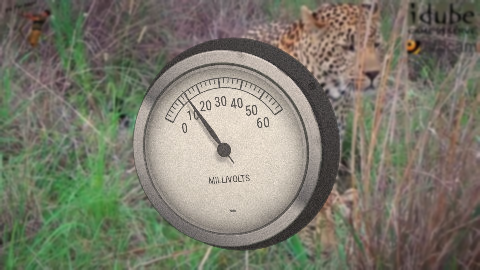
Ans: 14,mV
